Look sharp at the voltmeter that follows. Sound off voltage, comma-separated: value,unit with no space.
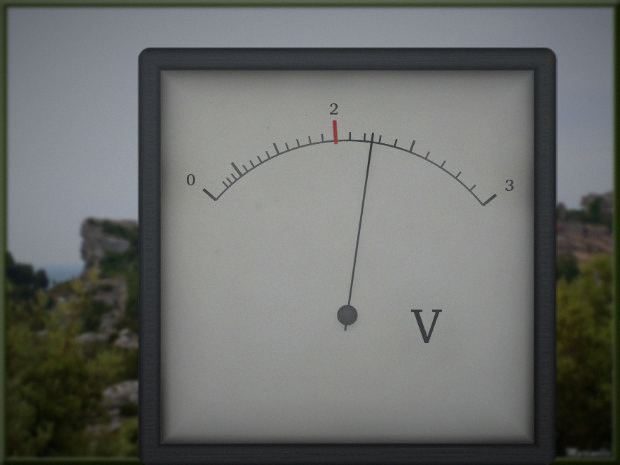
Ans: 2.25,V
